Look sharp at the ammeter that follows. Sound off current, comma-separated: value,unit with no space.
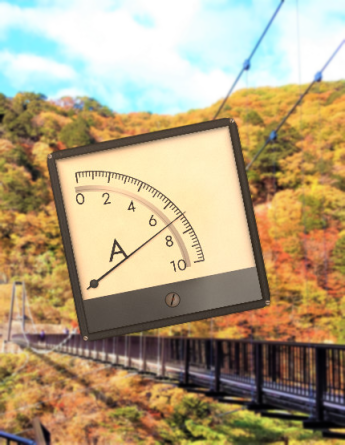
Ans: 7,A
